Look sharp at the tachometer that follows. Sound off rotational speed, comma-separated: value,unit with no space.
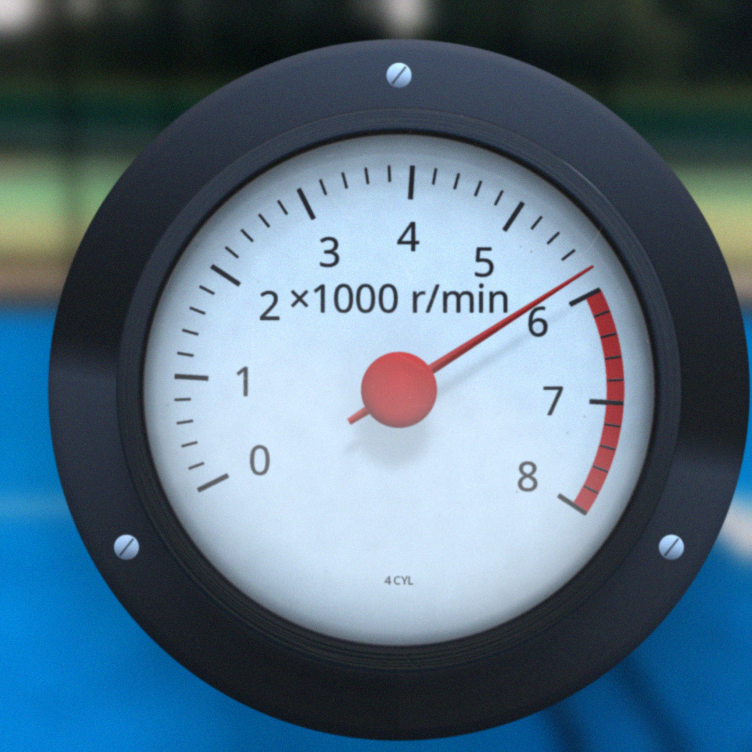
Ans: 5800,rpm
